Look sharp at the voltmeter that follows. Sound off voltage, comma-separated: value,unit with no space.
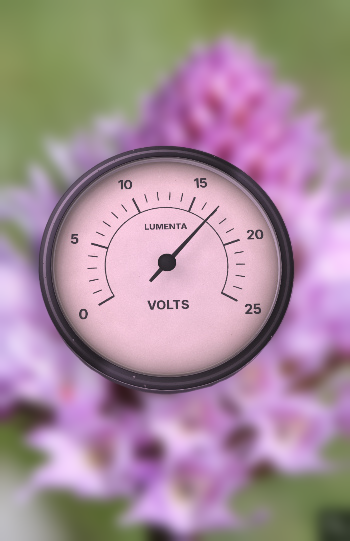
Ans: 17,V
